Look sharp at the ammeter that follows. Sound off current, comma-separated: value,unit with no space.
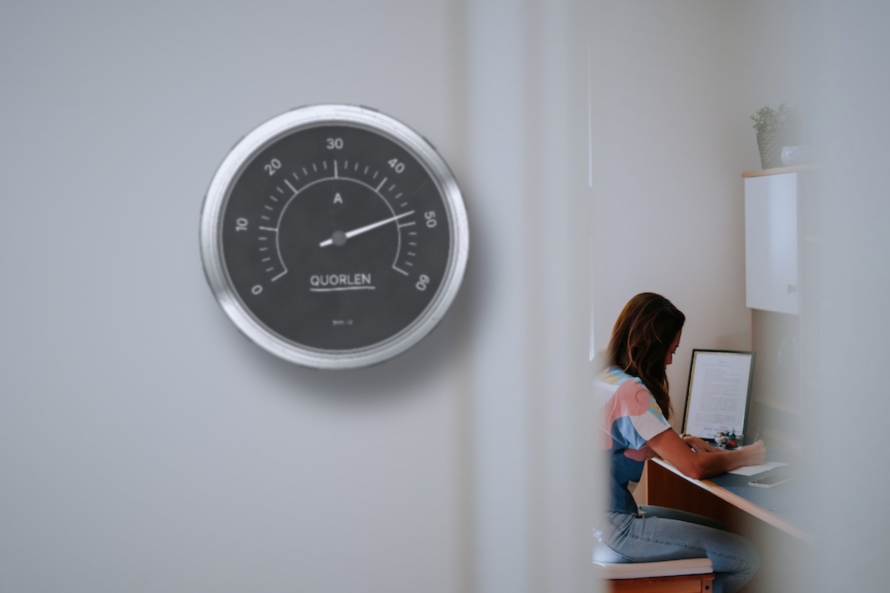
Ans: 48,A
